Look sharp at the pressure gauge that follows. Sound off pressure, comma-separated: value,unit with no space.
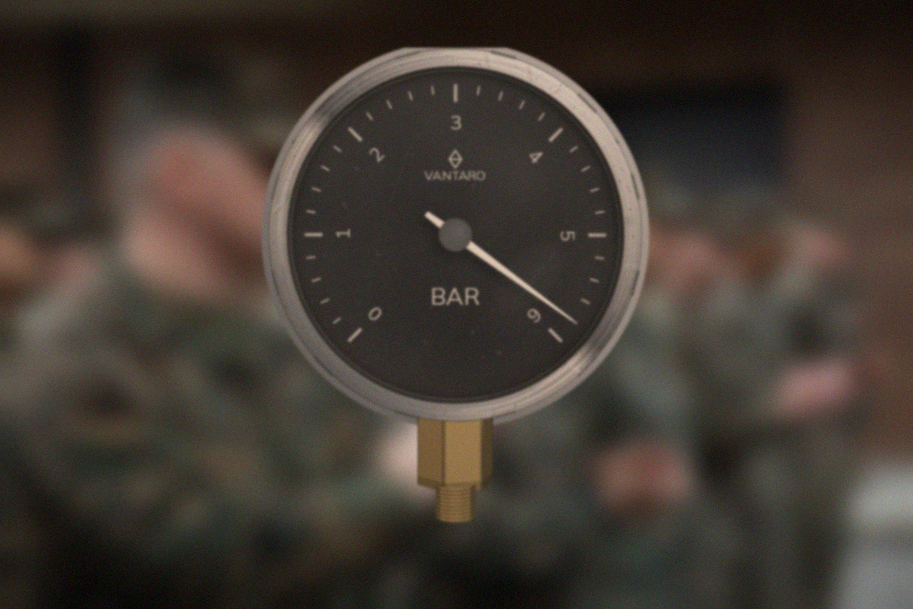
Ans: 5.8,bar
